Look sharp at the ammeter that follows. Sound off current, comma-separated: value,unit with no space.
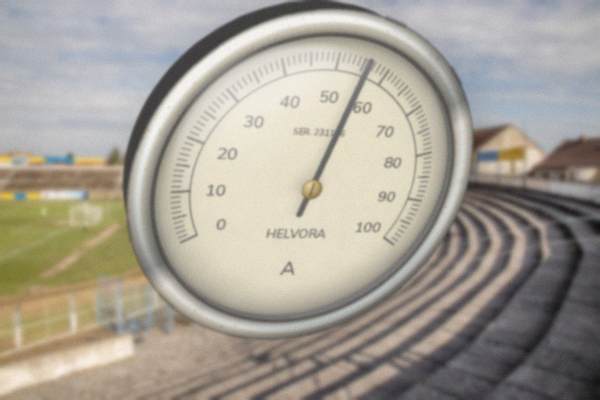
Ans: 55,A
